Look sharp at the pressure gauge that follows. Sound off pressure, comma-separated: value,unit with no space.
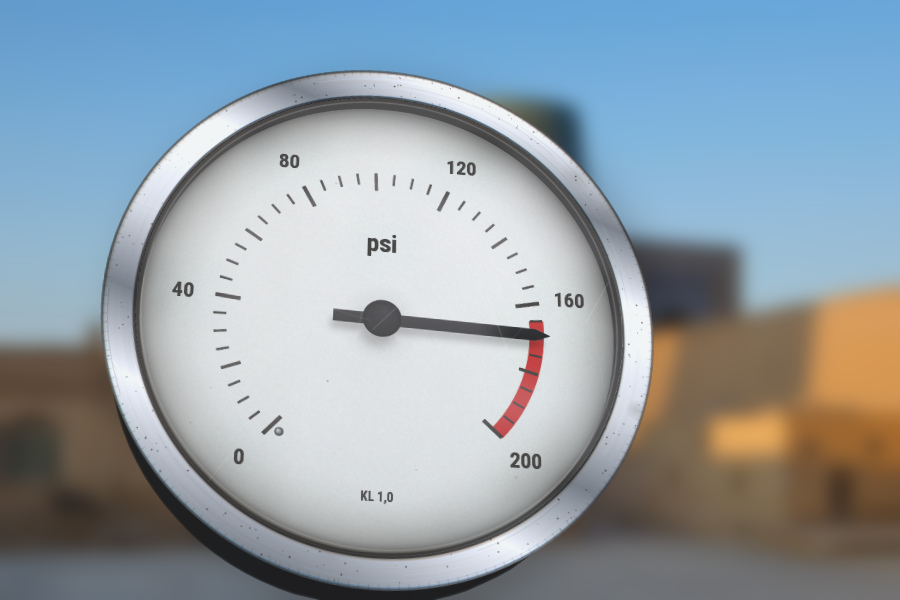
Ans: 170,psi
